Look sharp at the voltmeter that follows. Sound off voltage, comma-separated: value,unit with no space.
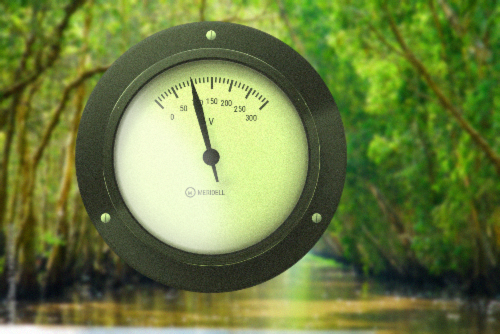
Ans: 100,V
